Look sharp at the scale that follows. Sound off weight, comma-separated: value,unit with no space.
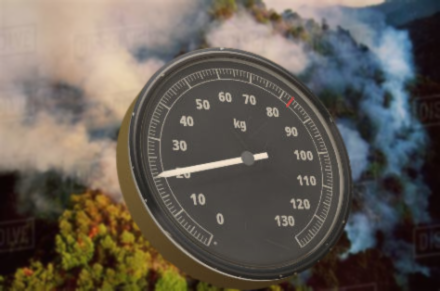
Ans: 20,kg
